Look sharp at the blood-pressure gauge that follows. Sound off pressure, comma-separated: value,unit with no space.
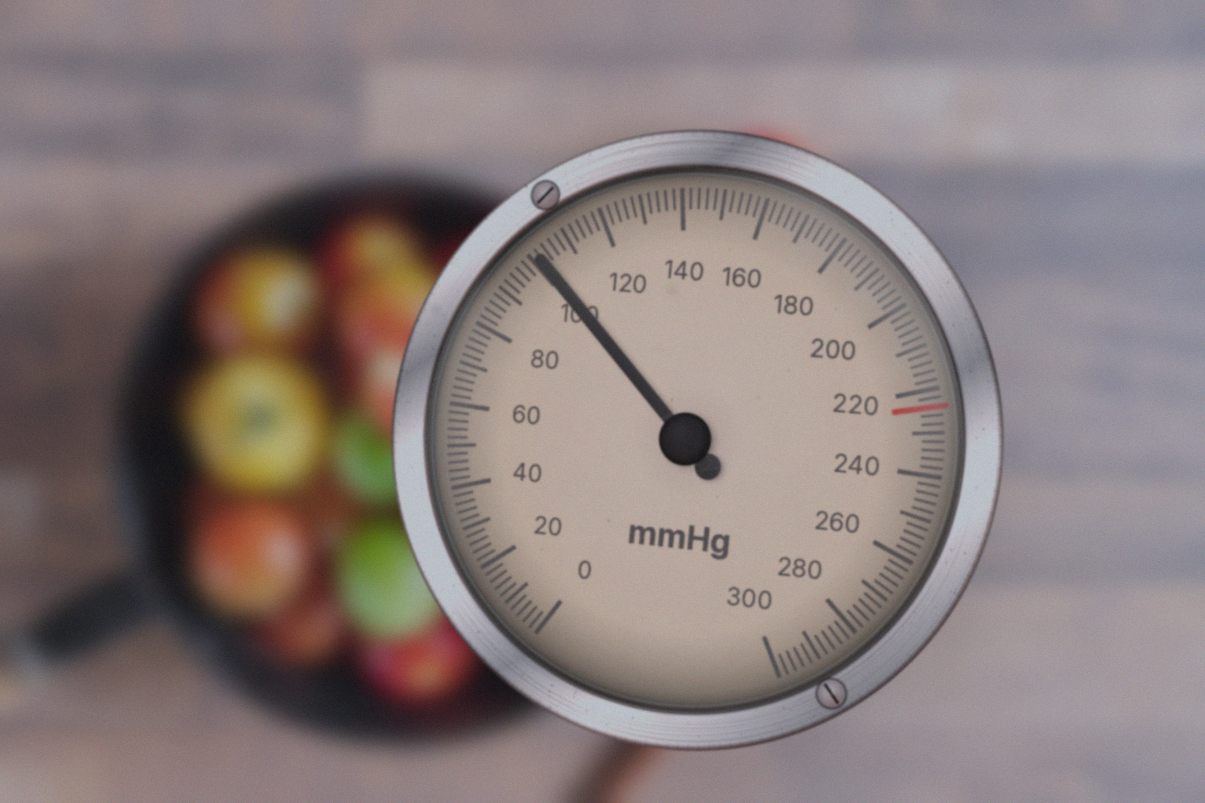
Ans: 102,mmHg
